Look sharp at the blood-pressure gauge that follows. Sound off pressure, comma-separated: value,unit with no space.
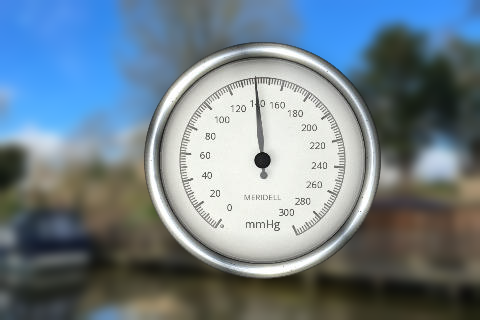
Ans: 140,mmHg
